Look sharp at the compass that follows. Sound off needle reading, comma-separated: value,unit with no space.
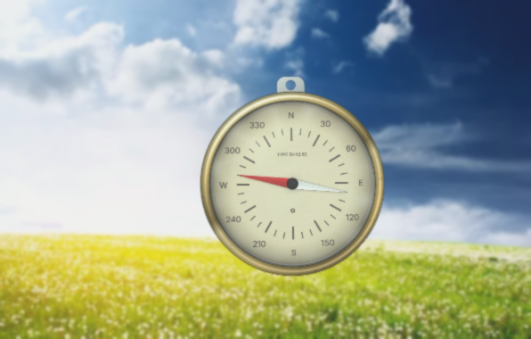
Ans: 280,°
